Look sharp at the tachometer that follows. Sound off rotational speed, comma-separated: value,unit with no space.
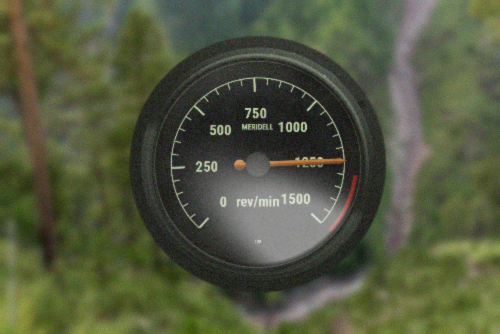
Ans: 1250,rpm
